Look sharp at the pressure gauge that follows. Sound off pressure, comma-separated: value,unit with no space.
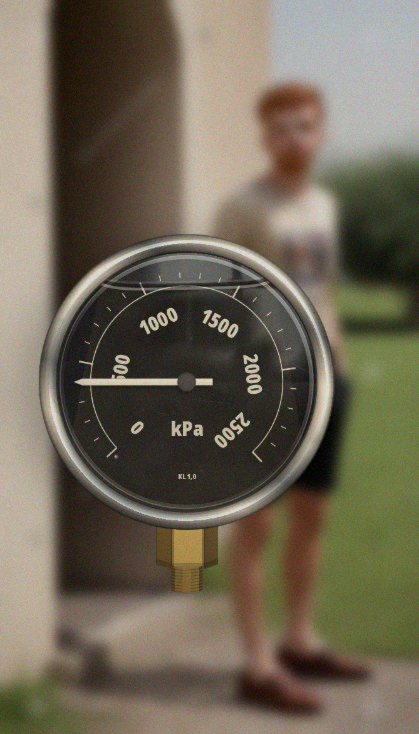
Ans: 400,kPa
